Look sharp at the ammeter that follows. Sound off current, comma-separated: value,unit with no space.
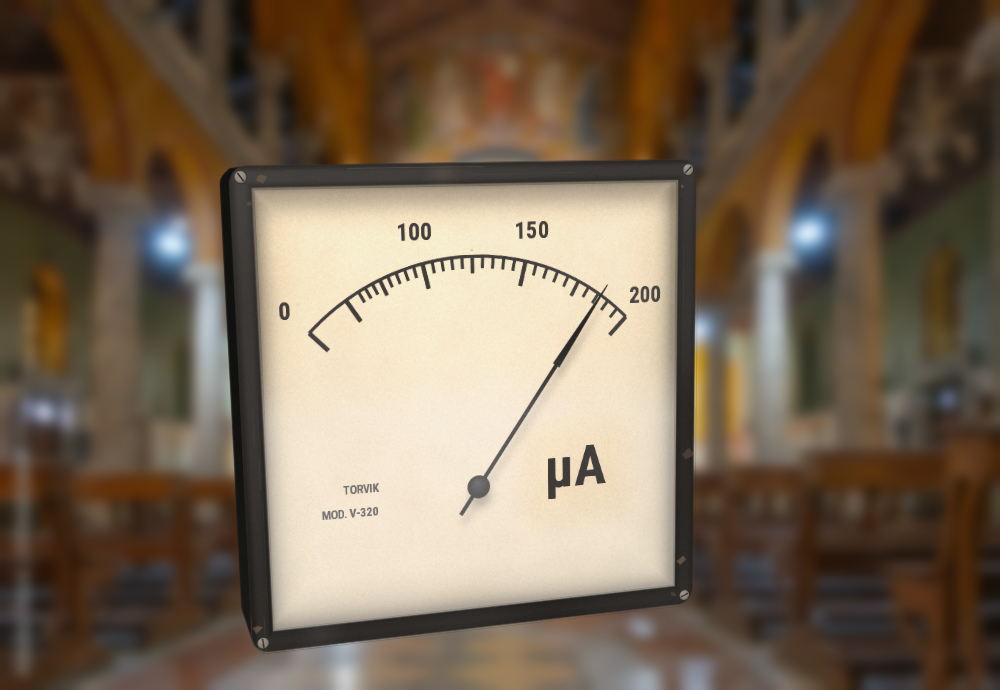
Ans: 185,µA
